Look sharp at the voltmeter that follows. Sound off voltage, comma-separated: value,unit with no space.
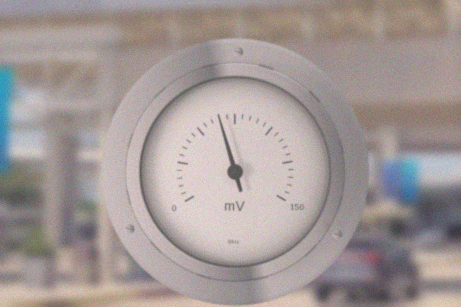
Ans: 65,mV
